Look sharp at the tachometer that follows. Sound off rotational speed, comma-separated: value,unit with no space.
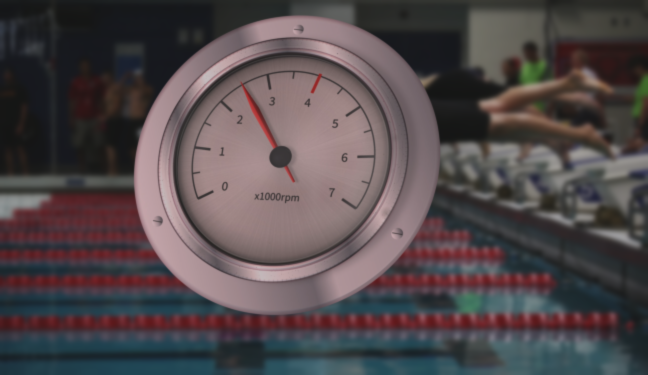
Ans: 2500,rpm
